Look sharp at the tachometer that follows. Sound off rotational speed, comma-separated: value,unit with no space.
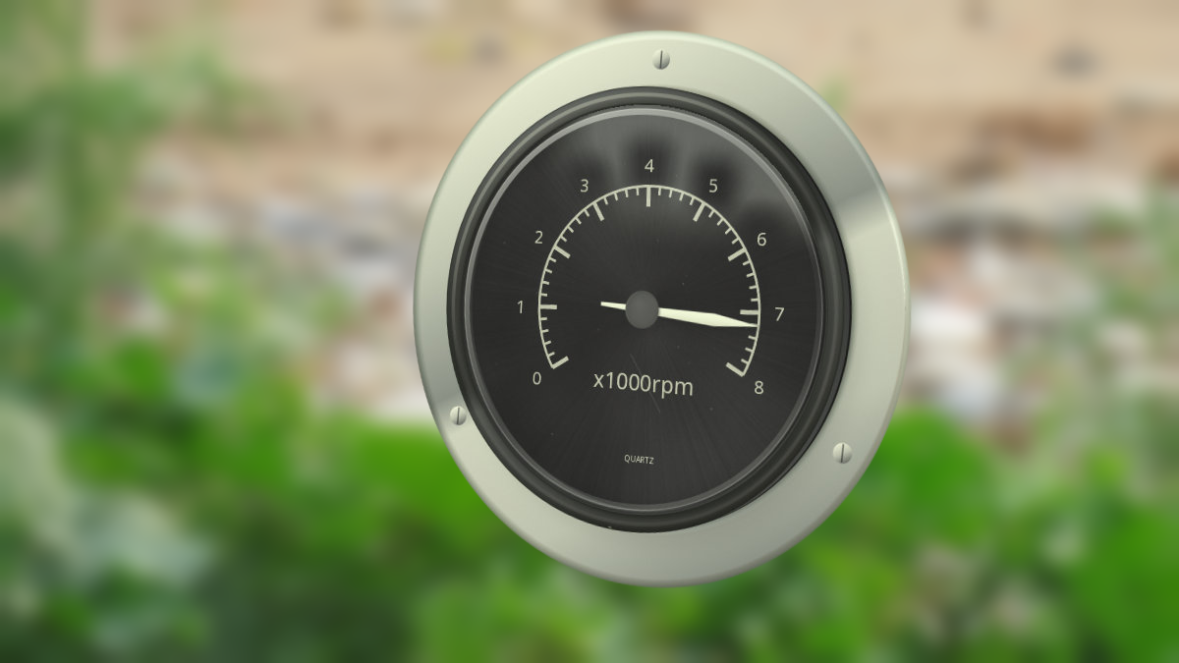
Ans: 7200,rpm
